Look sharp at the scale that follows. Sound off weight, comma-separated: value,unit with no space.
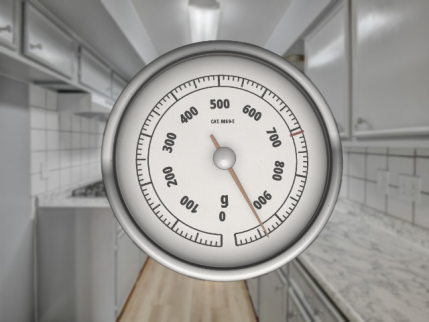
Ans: 940,g
